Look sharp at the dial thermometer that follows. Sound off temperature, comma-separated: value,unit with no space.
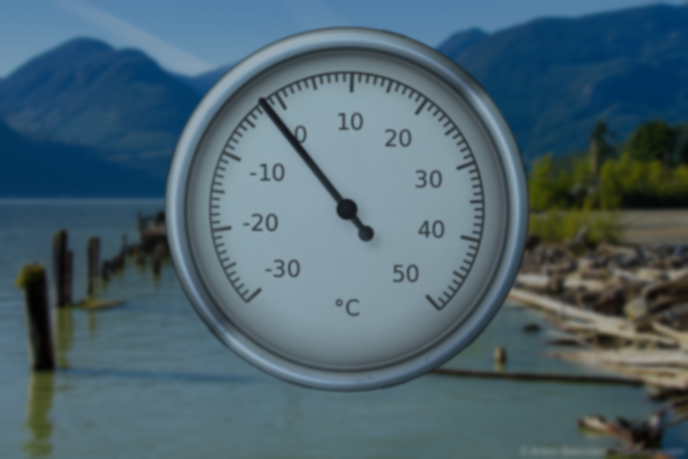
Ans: -2,°C
